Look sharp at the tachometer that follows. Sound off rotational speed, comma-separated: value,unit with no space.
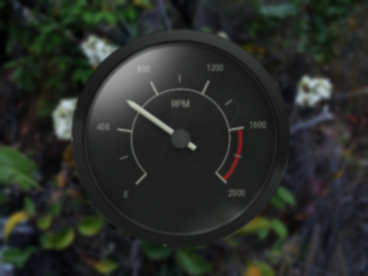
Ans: 600,rpm
